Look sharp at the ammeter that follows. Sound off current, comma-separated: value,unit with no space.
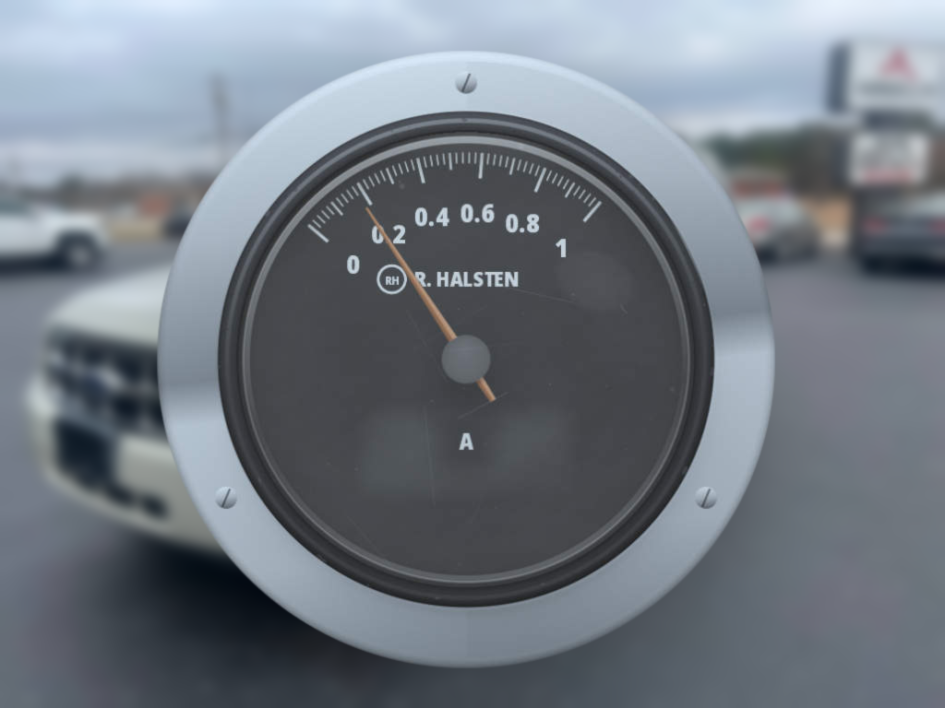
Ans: 0.18,A
